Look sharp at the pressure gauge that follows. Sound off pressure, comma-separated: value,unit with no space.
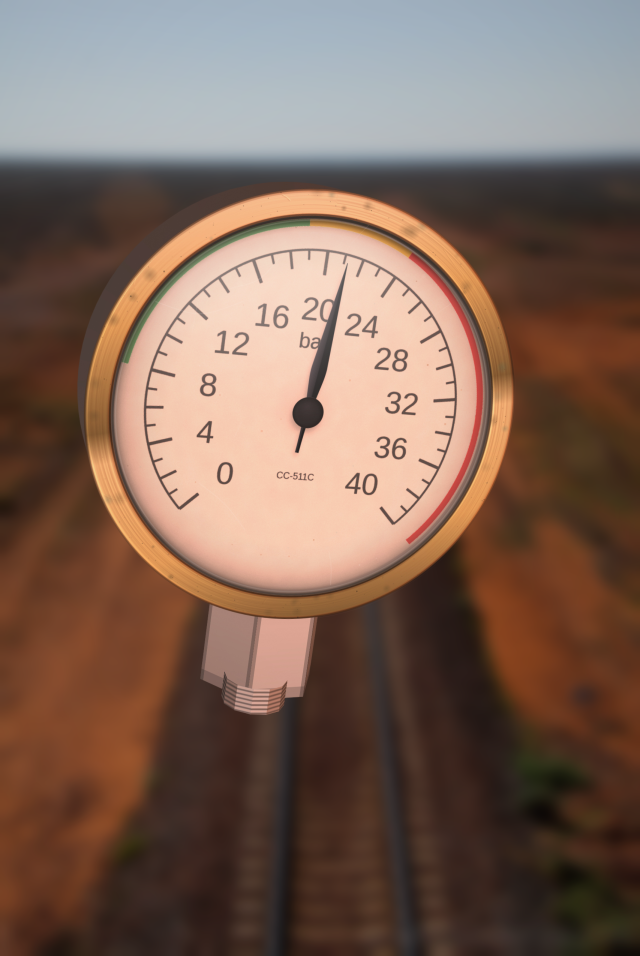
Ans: 21,bar
